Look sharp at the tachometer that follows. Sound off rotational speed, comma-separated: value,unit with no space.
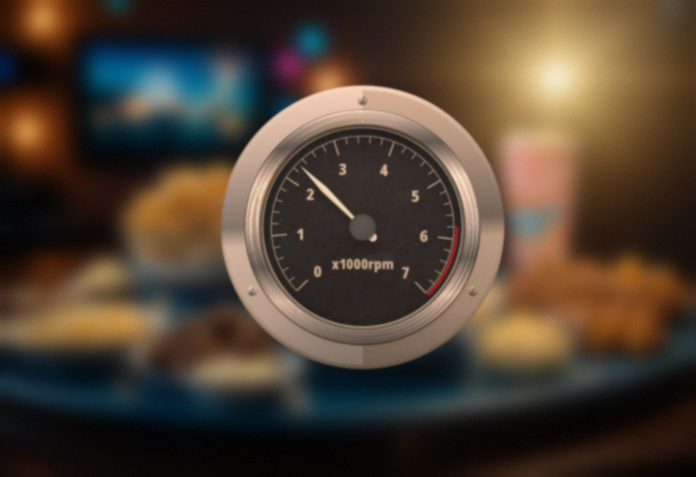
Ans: 2300,rpm
